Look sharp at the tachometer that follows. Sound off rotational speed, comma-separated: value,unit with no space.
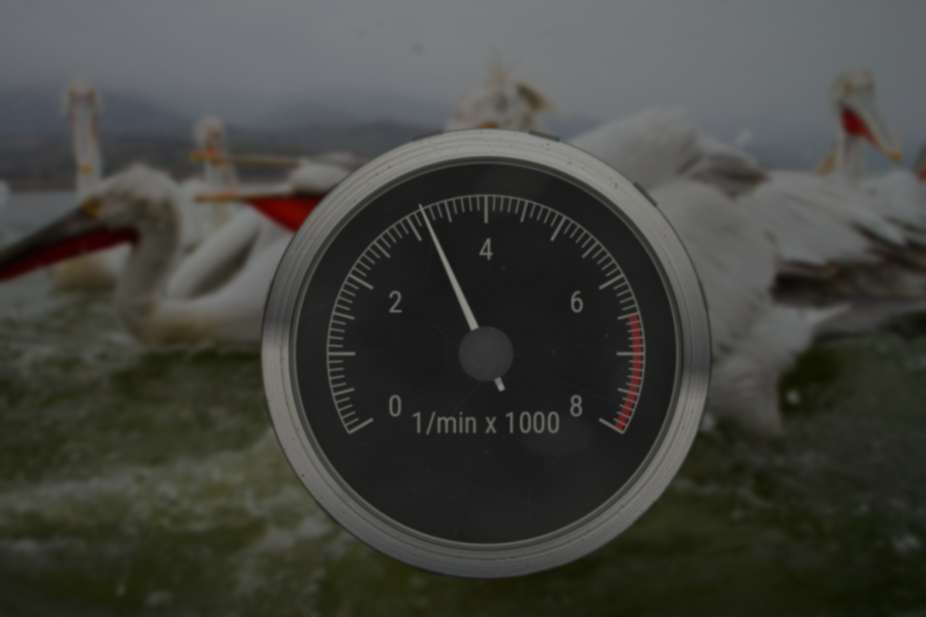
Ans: 3200,rpm
